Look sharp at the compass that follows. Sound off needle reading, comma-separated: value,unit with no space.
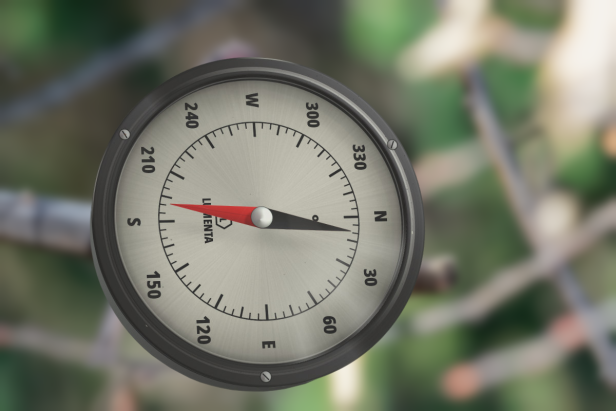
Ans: 190,°
